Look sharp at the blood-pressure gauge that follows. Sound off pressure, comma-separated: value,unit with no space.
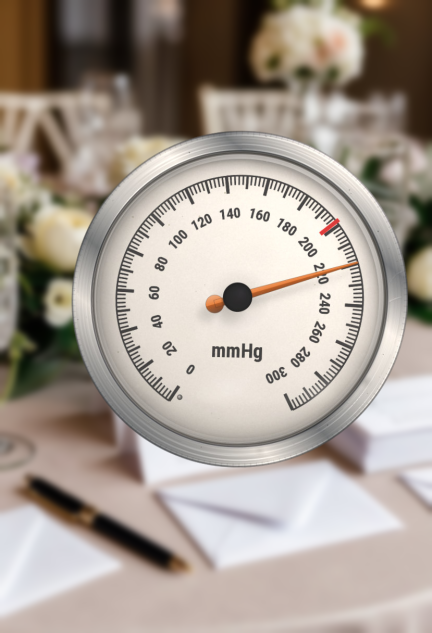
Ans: 220,mmHg
